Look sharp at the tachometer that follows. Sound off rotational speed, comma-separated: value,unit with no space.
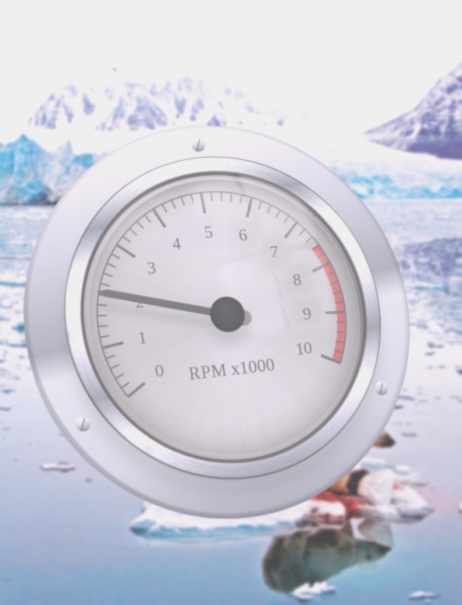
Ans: 2000,rpm
